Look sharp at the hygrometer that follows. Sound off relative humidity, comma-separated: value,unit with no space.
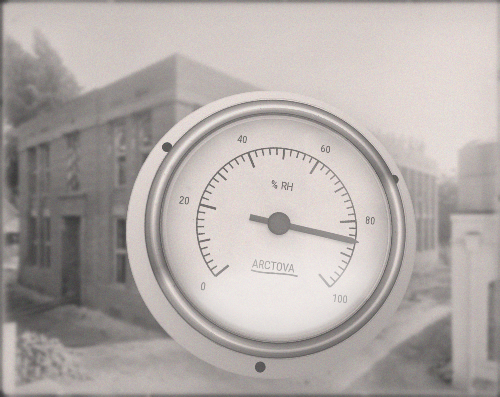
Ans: 86,%
